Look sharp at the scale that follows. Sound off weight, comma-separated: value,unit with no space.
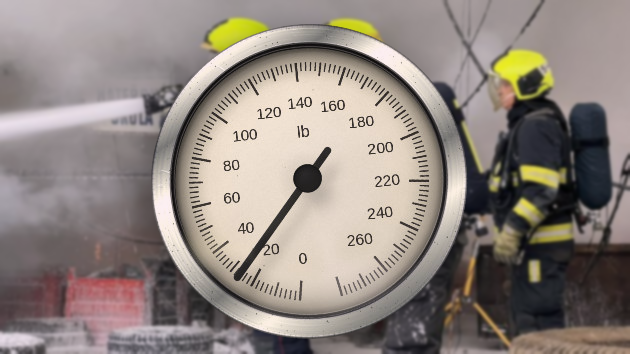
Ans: 26,lb
